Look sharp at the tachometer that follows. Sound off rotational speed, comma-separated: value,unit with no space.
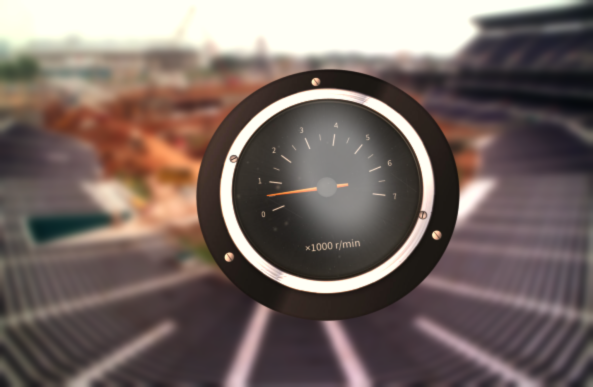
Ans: 500,rpm
